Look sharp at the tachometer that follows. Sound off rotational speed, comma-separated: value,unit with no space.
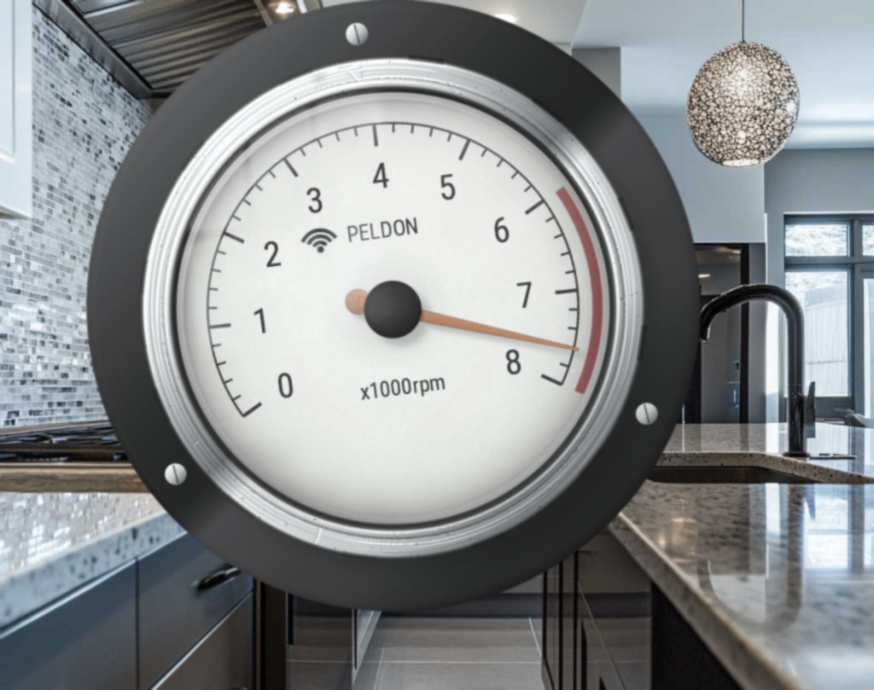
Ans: 7600,rpm
